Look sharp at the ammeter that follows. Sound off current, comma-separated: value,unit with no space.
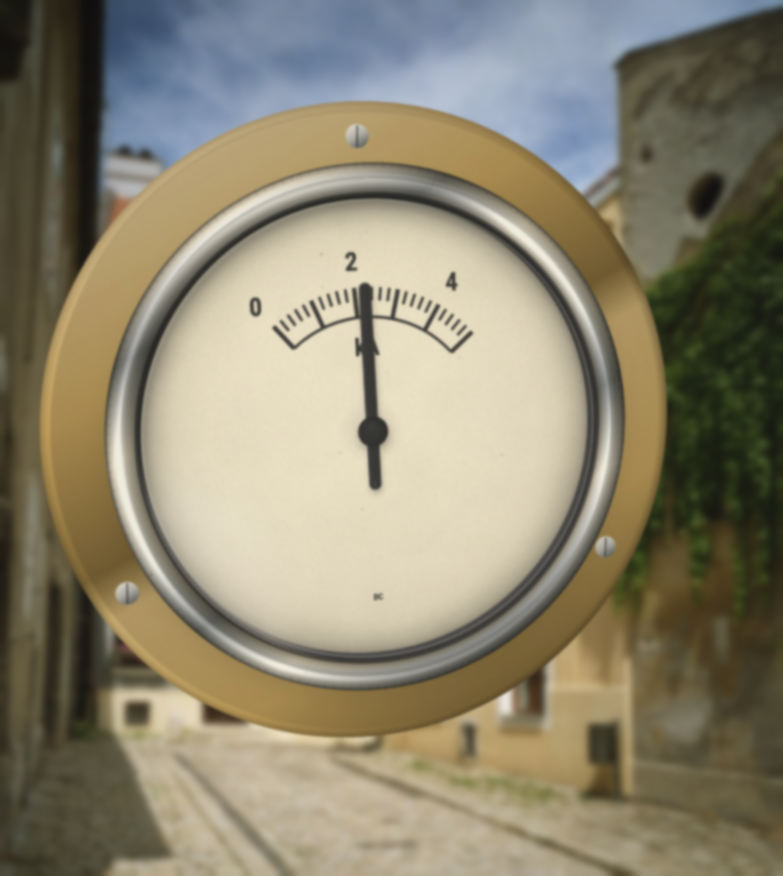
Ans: 2.2,kA
